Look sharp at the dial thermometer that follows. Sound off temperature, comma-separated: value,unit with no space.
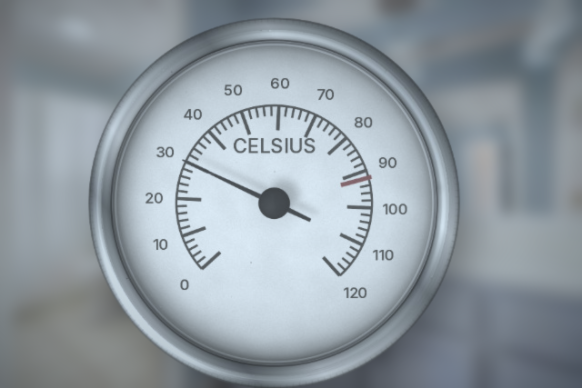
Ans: 30,°C
